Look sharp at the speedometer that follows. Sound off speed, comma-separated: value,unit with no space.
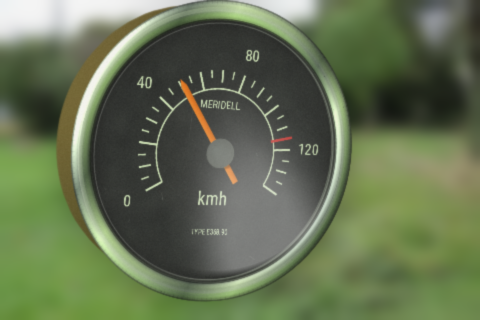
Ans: 50,km/h
